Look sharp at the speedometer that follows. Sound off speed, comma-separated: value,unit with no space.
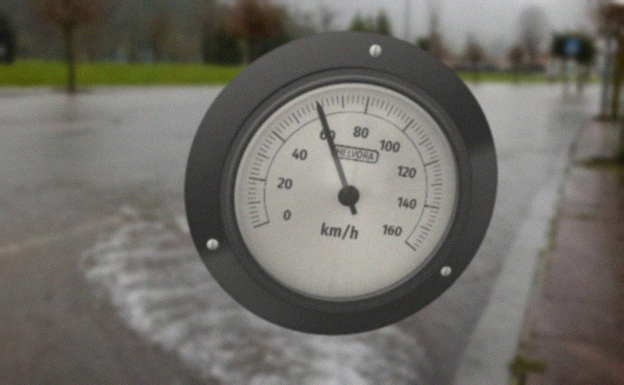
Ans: 60,km/h
